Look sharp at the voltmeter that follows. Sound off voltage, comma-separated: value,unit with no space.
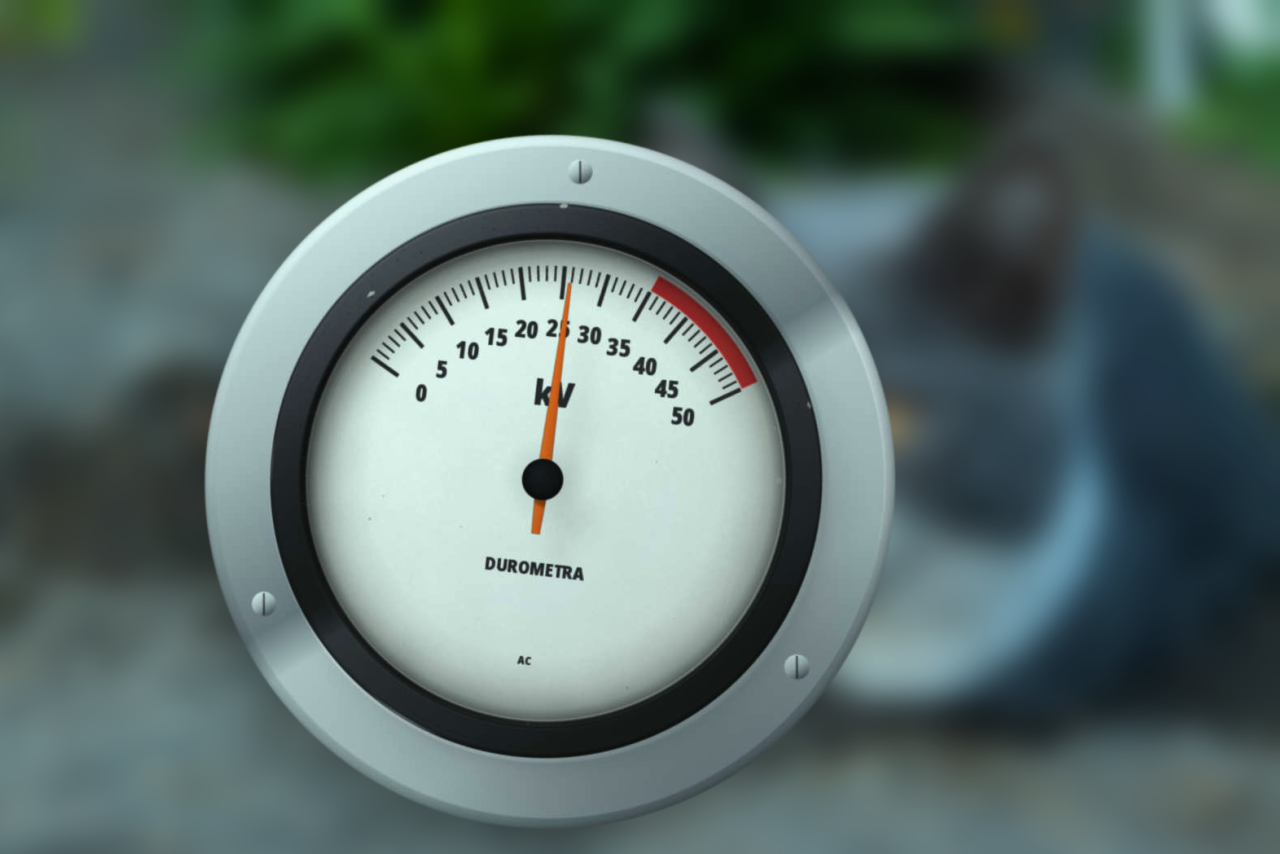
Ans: 26,kV
